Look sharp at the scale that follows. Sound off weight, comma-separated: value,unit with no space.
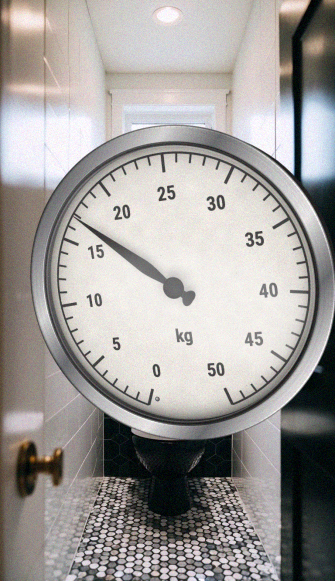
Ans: 17,kg
